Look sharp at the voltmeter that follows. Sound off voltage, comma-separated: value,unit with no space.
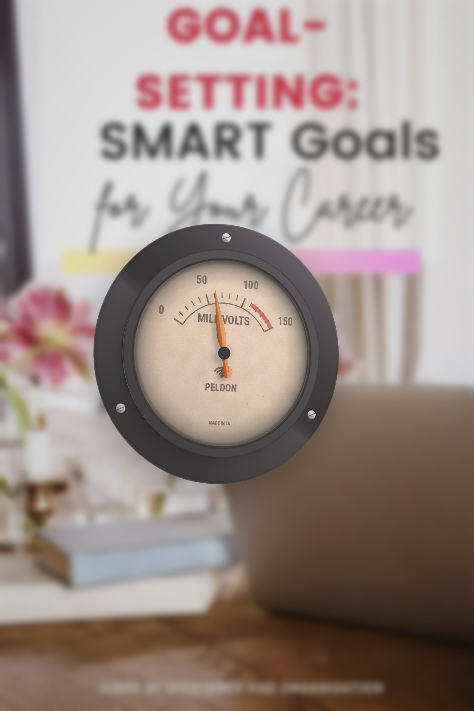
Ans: 60,mV
